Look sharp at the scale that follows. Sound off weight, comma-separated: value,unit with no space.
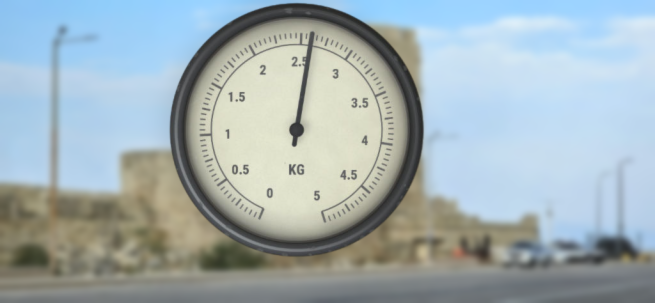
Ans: 2.6,kg
